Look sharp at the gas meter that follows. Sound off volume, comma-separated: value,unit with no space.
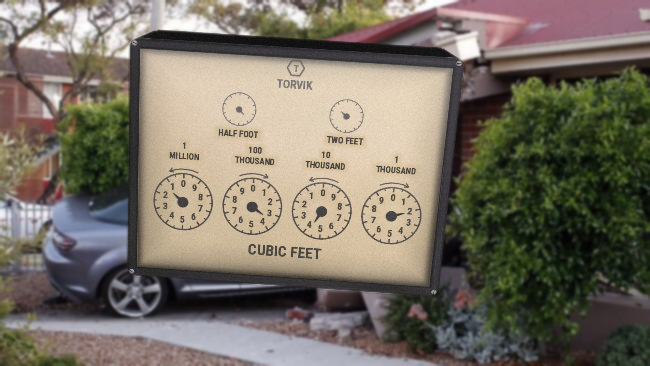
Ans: 134200,ft³
